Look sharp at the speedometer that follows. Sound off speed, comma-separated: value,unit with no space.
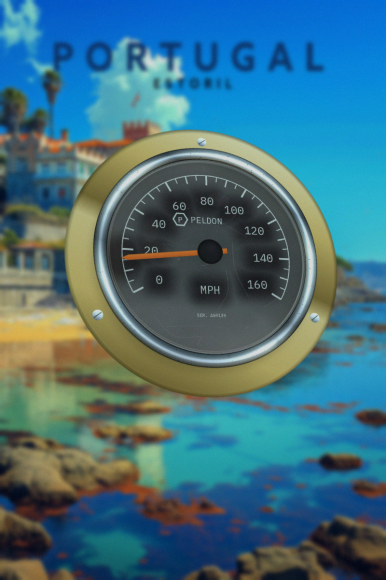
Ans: 15,mph
